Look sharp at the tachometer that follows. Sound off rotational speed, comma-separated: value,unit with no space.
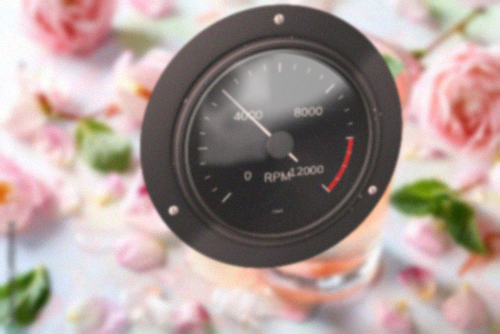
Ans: 4000,rpm
